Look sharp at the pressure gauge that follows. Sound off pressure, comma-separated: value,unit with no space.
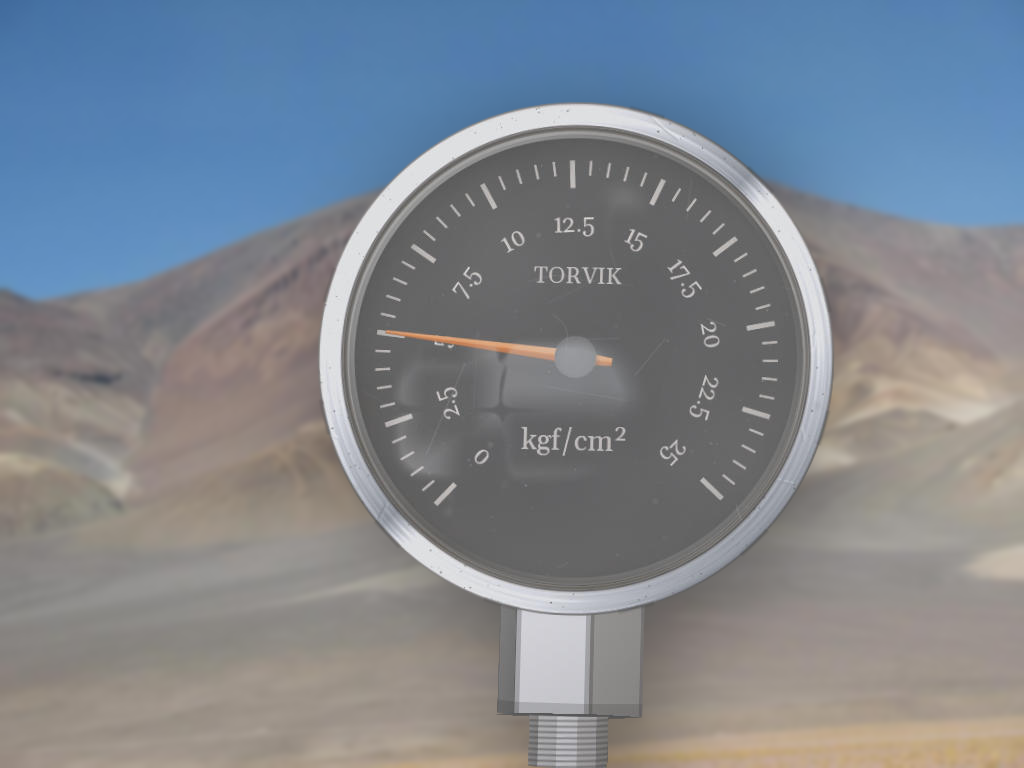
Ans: 5,kg/cm²
